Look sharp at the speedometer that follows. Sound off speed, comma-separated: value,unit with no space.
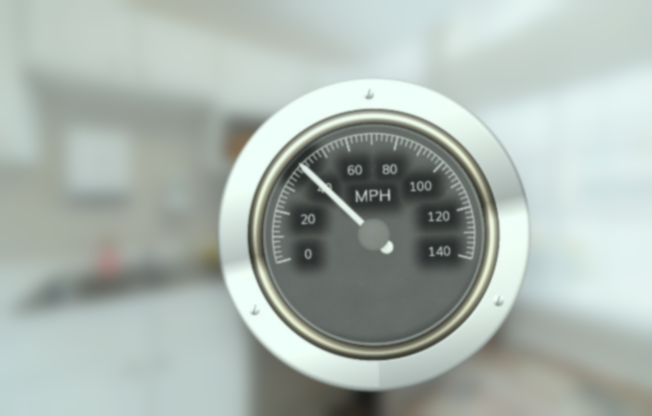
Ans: 40,mph
